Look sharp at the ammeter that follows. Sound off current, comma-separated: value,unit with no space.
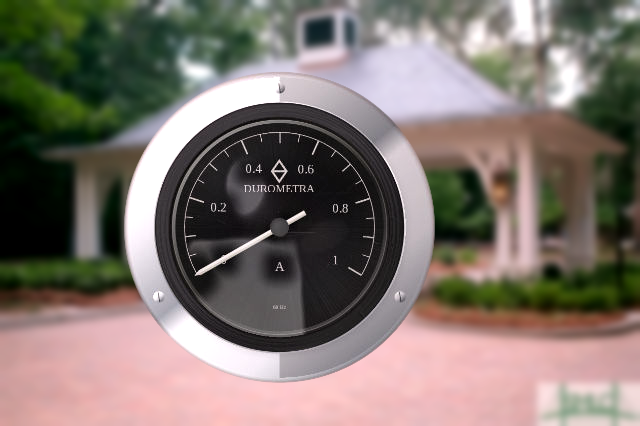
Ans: 0,A
